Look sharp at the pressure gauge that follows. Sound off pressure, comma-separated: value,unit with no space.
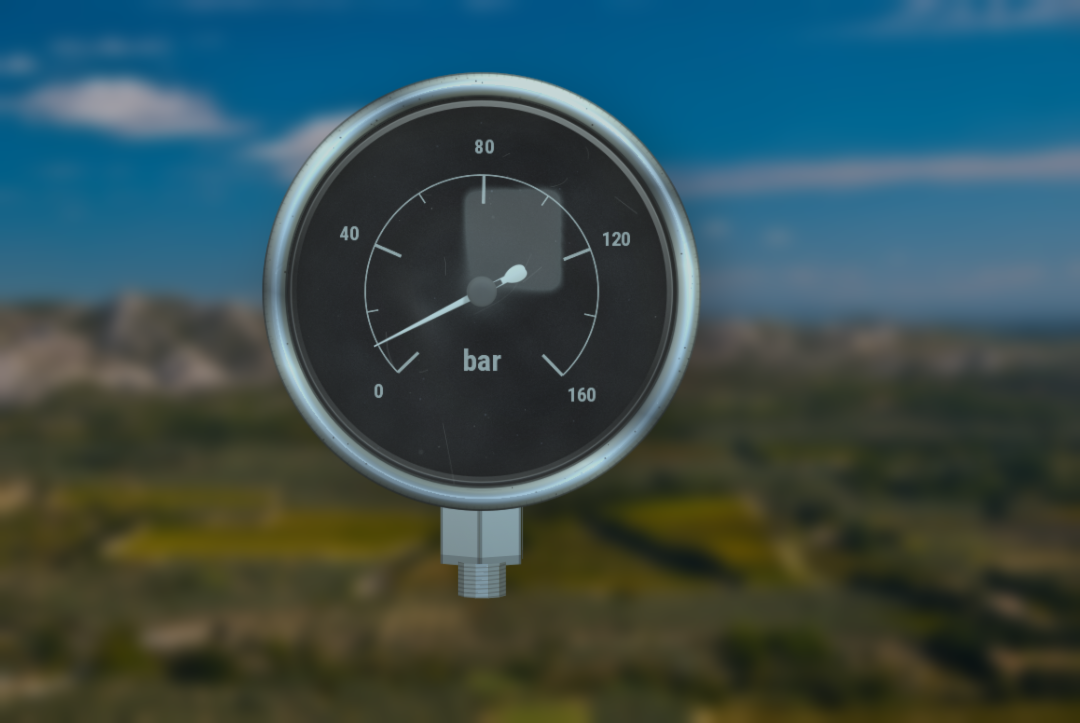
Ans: 10,bar
